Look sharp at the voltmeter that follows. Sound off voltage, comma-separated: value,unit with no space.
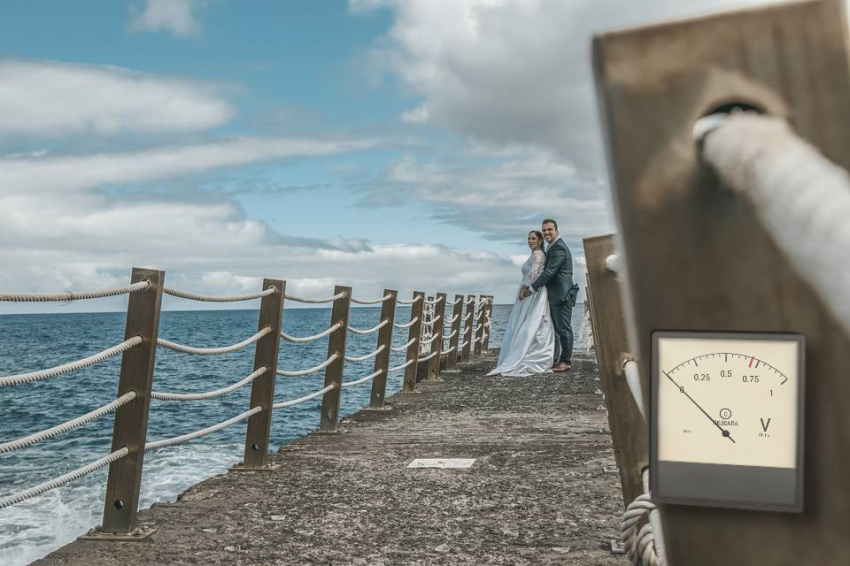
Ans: 0,V
